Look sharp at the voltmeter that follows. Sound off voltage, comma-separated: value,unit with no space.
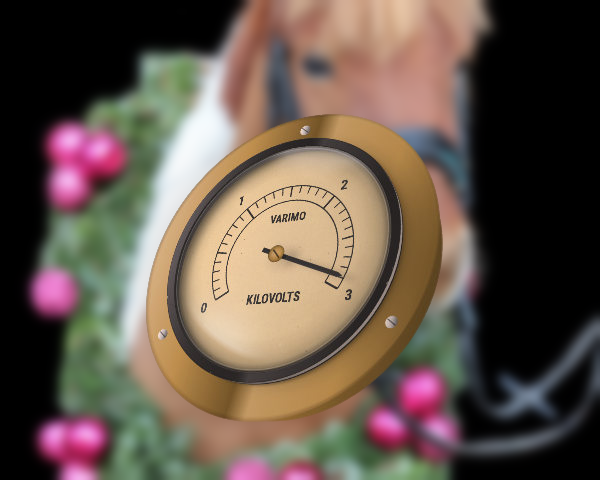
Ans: 2.9,kV
